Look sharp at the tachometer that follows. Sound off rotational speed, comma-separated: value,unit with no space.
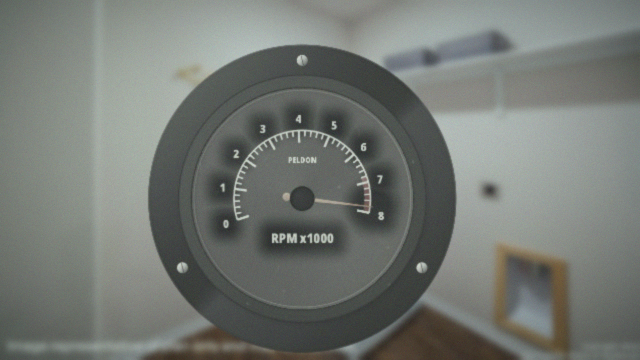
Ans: 7800,rpm
